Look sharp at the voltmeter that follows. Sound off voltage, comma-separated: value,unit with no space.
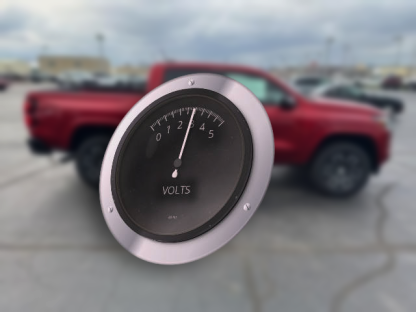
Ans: 3,V
